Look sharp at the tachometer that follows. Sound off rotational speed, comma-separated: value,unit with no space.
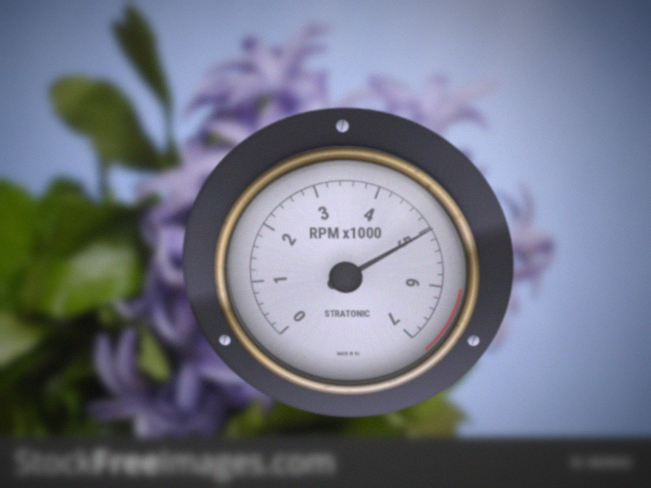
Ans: 5000,rpm
